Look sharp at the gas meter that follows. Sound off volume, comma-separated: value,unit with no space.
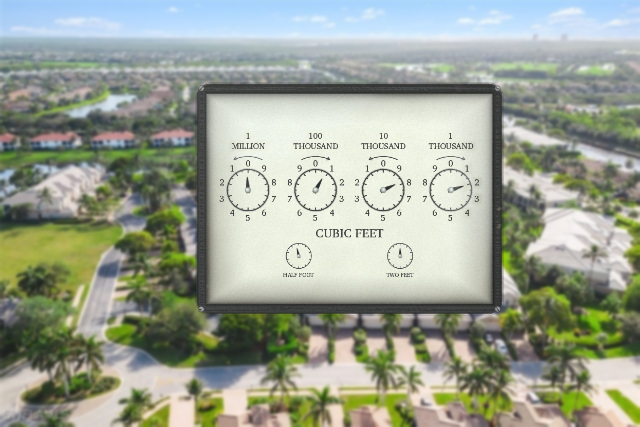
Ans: 8200,ft³
